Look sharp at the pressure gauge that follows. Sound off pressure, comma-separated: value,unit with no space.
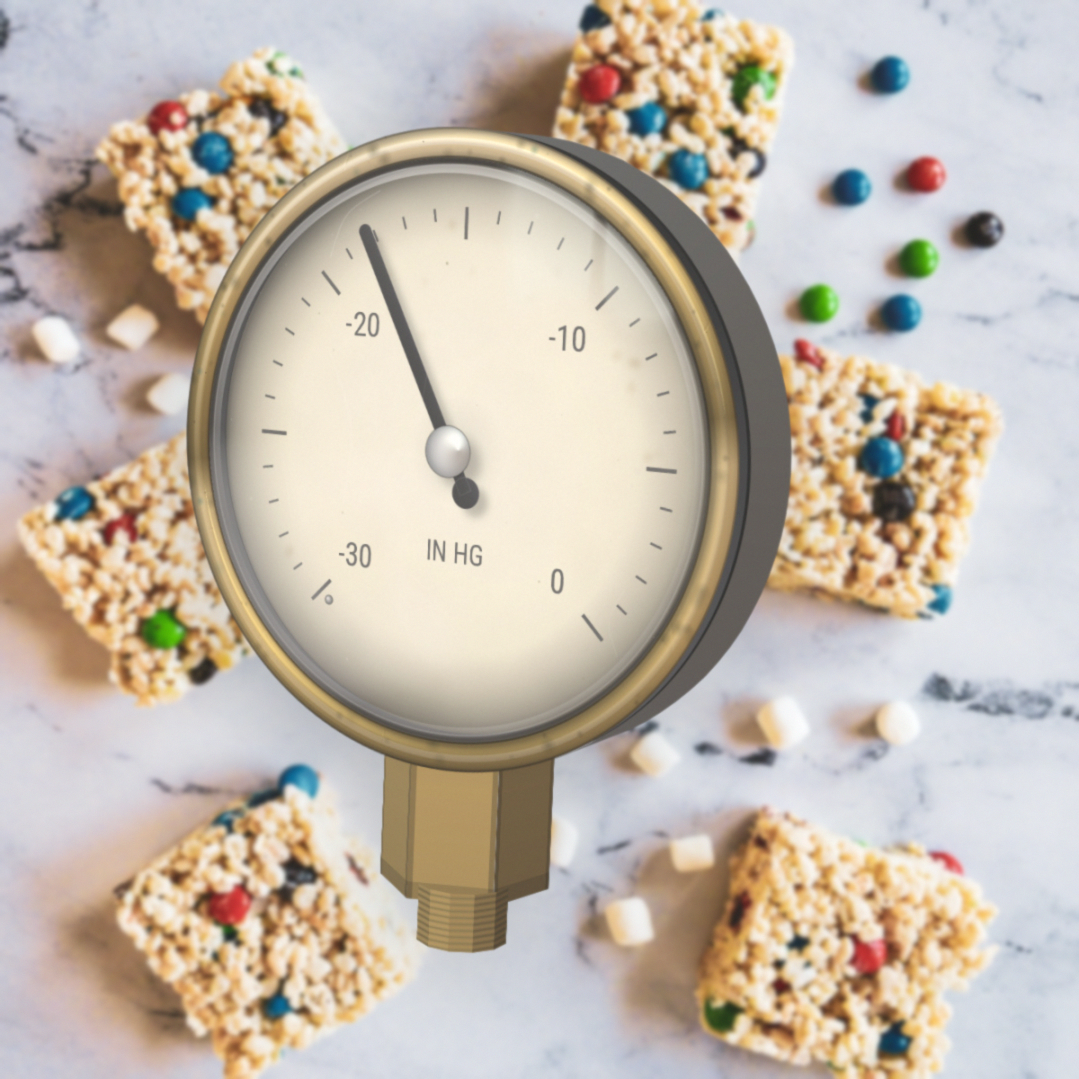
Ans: -18,inHg
